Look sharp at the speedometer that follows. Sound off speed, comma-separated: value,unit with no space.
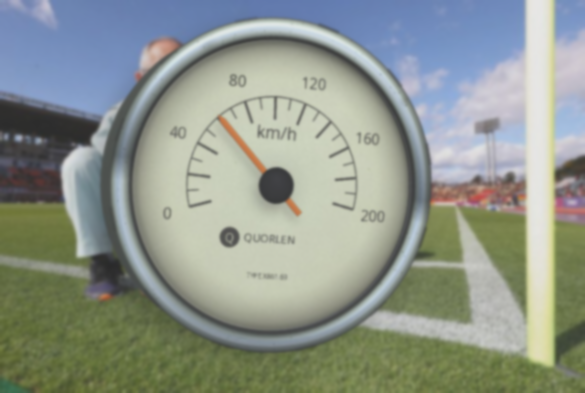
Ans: 60,km/h
